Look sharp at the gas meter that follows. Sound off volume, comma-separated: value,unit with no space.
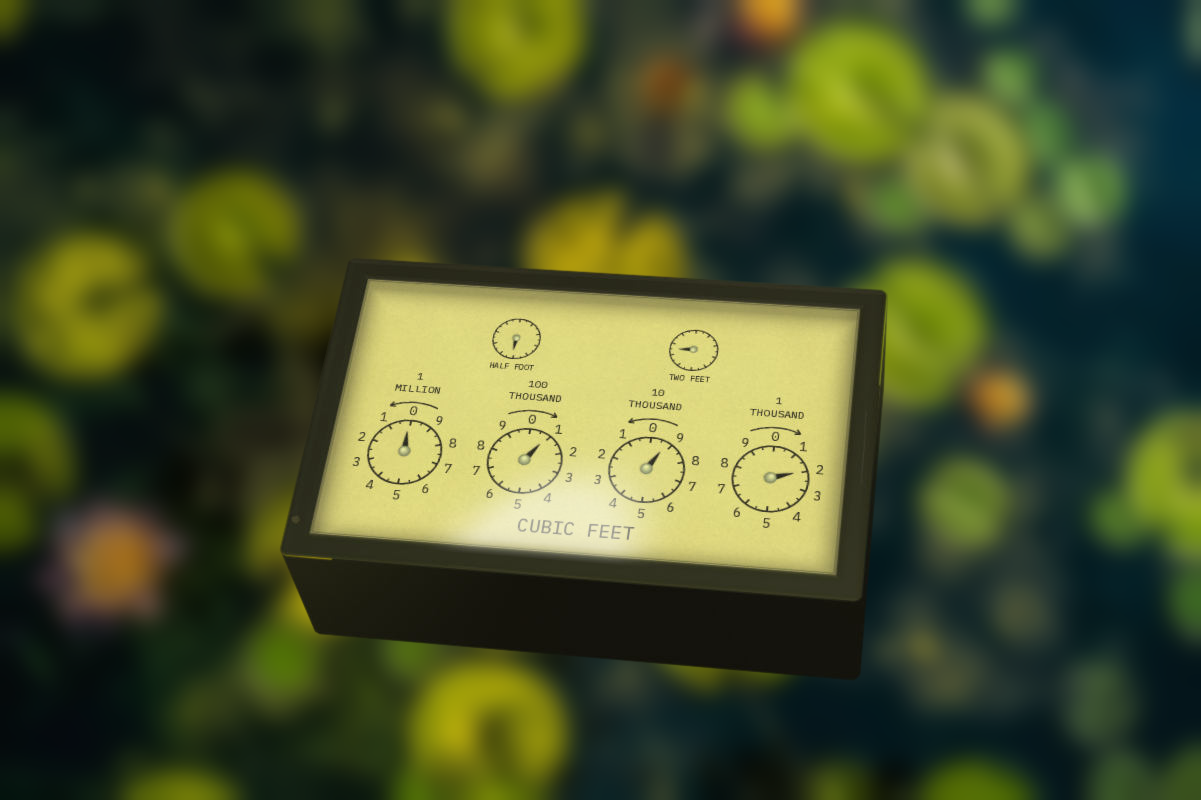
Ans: 9200,ft³
